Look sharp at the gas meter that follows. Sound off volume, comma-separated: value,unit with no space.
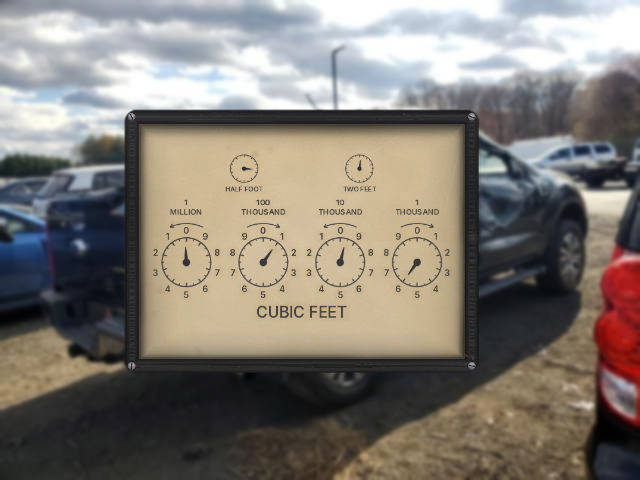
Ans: 9600,ft³
